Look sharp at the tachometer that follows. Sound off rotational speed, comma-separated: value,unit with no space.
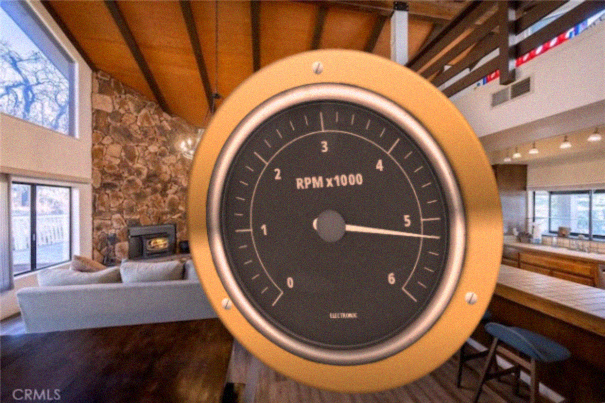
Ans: 5200,rpm
